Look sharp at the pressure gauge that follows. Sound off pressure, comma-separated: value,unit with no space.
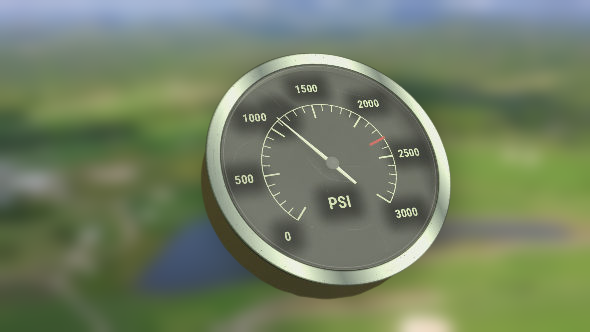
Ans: 1100,psi
